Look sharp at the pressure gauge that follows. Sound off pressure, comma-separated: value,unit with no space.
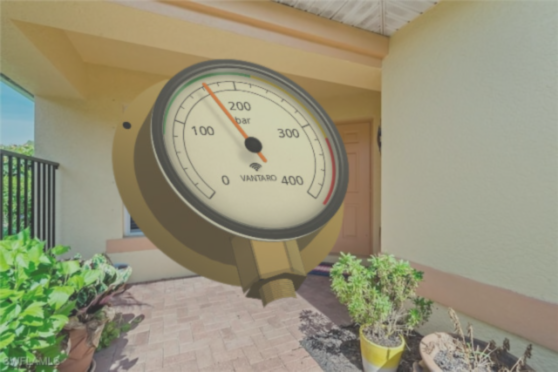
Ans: 160,bar
